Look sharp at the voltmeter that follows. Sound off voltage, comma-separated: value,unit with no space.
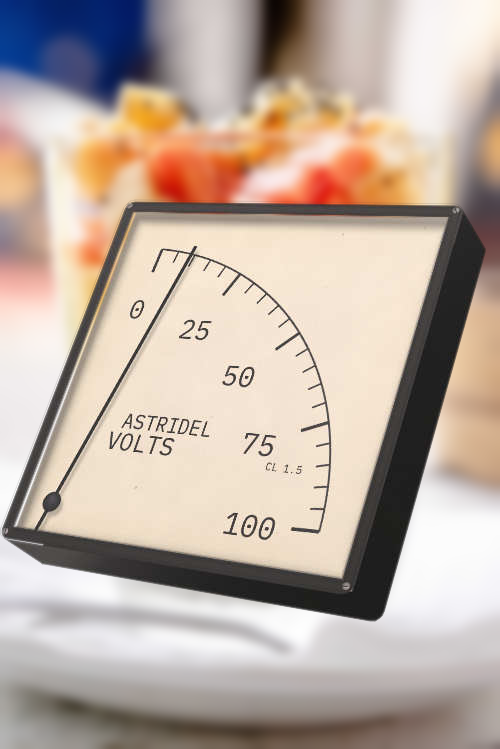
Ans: 10,V
